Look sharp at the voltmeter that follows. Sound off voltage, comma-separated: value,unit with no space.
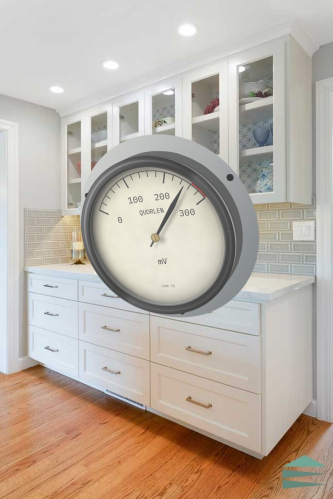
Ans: 250,mV
